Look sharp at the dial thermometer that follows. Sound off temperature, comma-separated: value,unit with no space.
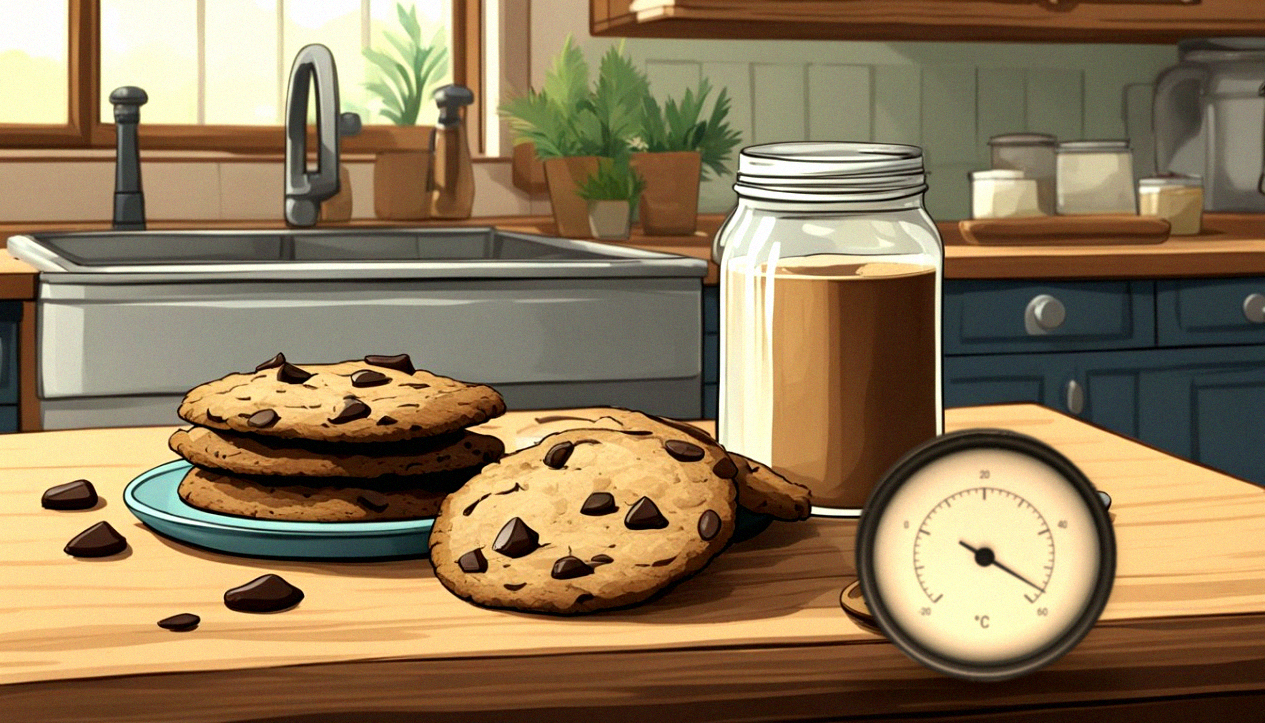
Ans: 56,°C
